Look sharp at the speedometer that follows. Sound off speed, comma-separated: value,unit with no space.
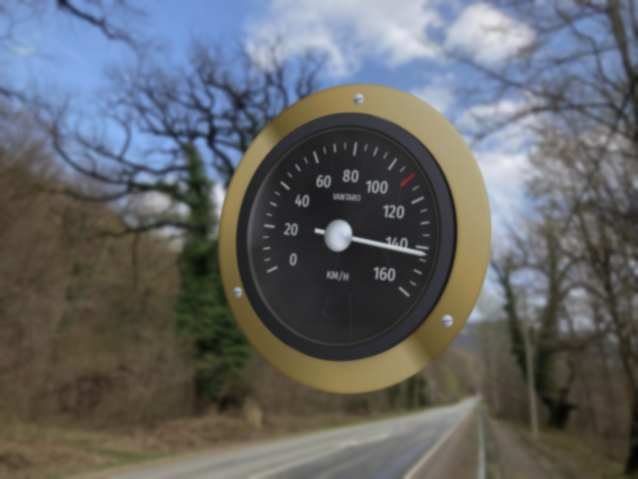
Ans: 142.5,km/h
